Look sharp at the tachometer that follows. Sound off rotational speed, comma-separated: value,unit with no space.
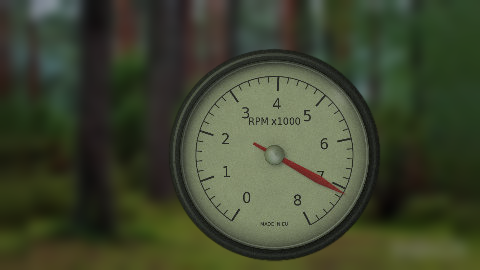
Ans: 7100,rpm
